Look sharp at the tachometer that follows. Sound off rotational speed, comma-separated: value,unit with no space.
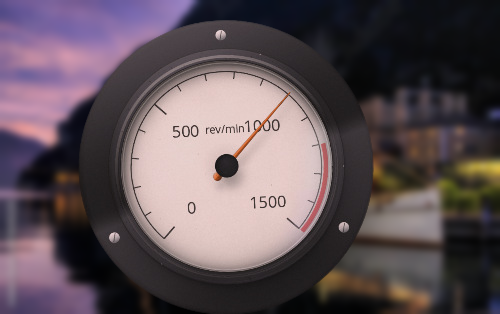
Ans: 1000,rpm
